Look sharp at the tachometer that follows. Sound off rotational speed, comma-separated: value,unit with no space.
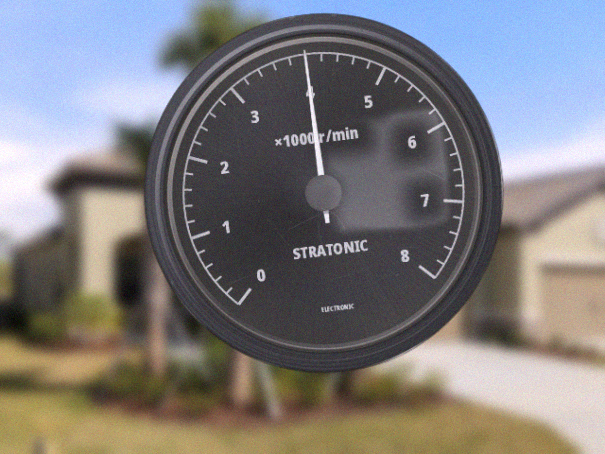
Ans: 4000,rpm
